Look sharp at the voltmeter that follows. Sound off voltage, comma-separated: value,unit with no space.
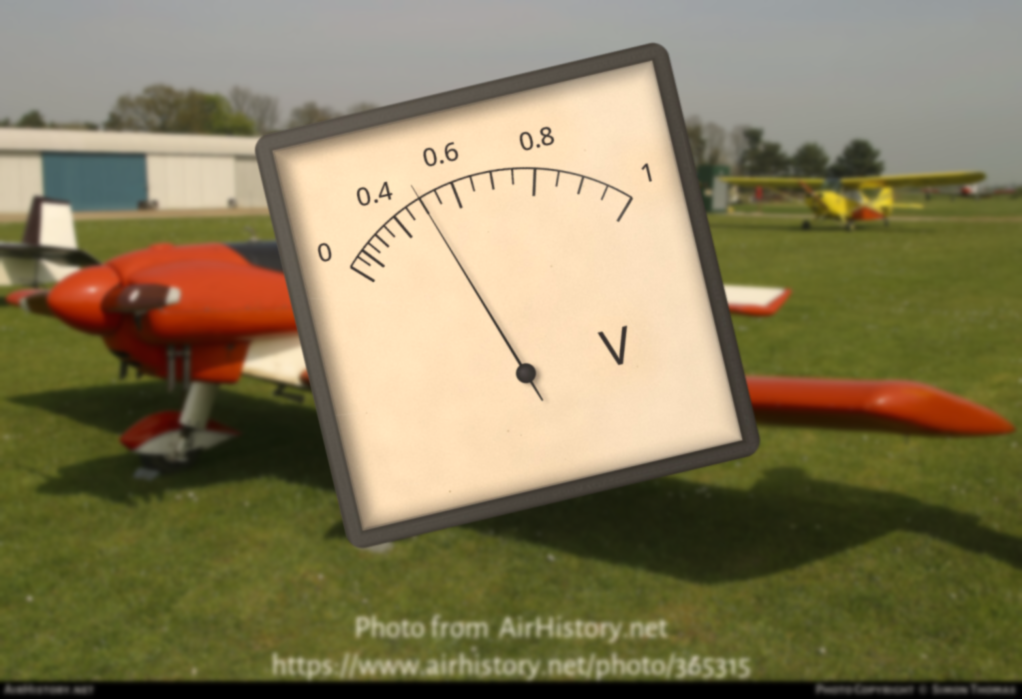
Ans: 0.5,V
